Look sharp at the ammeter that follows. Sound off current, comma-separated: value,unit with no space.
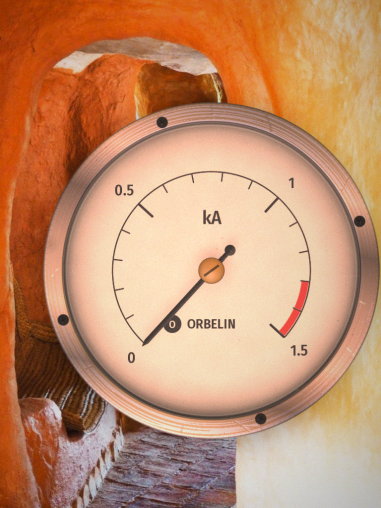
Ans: 0,kA
